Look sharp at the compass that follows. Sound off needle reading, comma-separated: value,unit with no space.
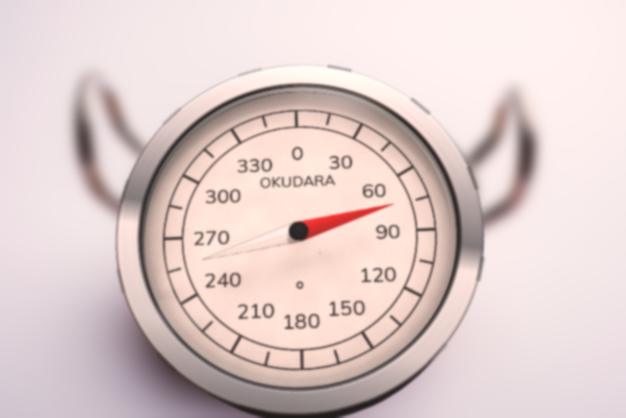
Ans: 75,°
